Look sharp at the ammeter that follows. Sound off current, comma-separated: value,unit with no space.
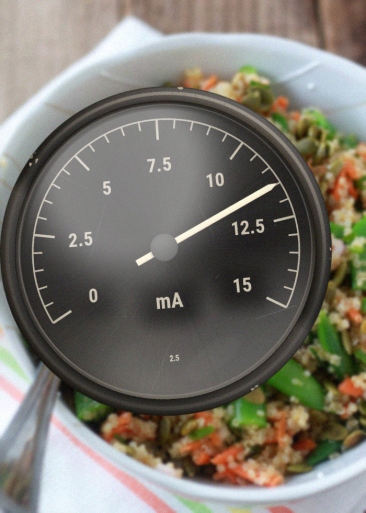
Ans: 11.5,mA
